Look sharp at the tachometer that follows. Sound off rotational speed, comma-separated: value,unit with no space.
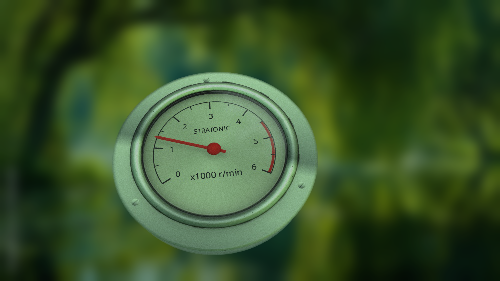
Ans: 1250,rpm
